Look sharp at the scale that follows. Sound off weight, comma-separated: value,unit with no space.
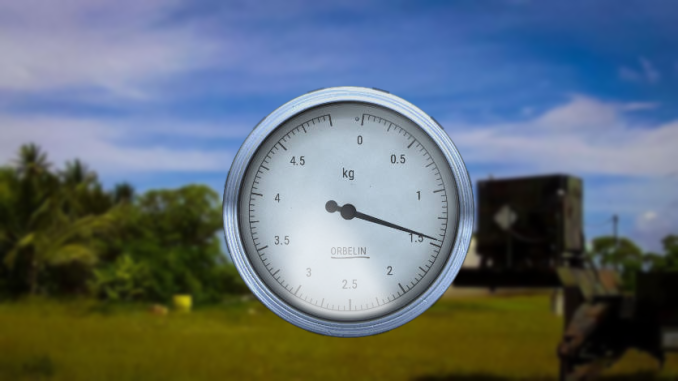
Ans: 1.45,kg
